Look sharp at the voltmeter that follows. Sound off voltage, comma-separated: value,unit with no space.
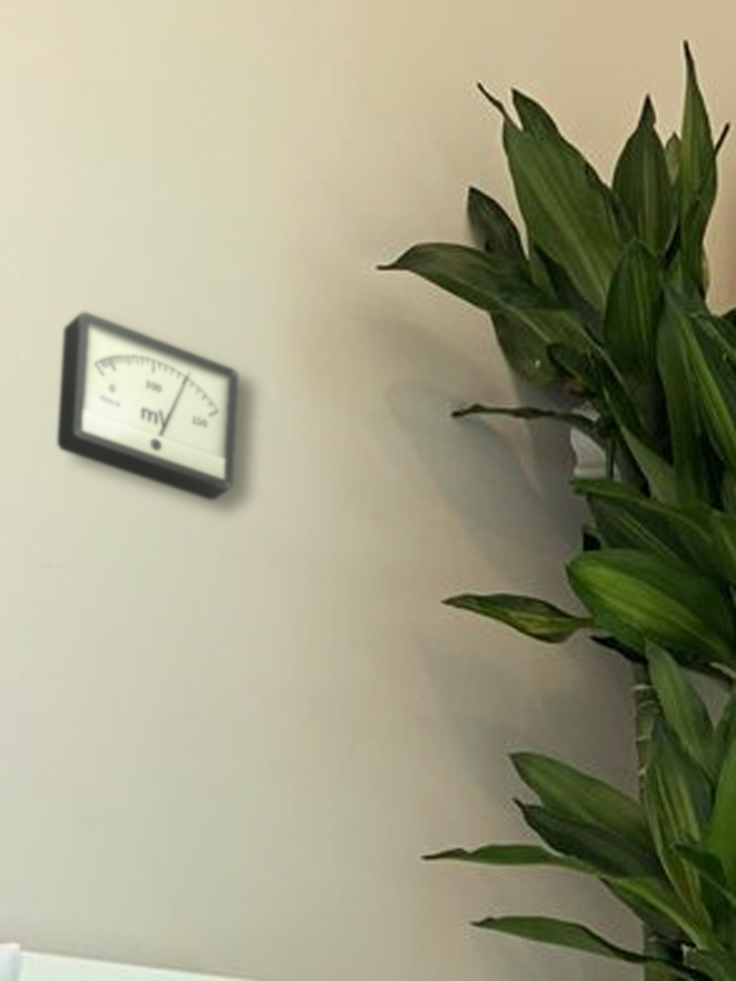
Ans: 125,mV
